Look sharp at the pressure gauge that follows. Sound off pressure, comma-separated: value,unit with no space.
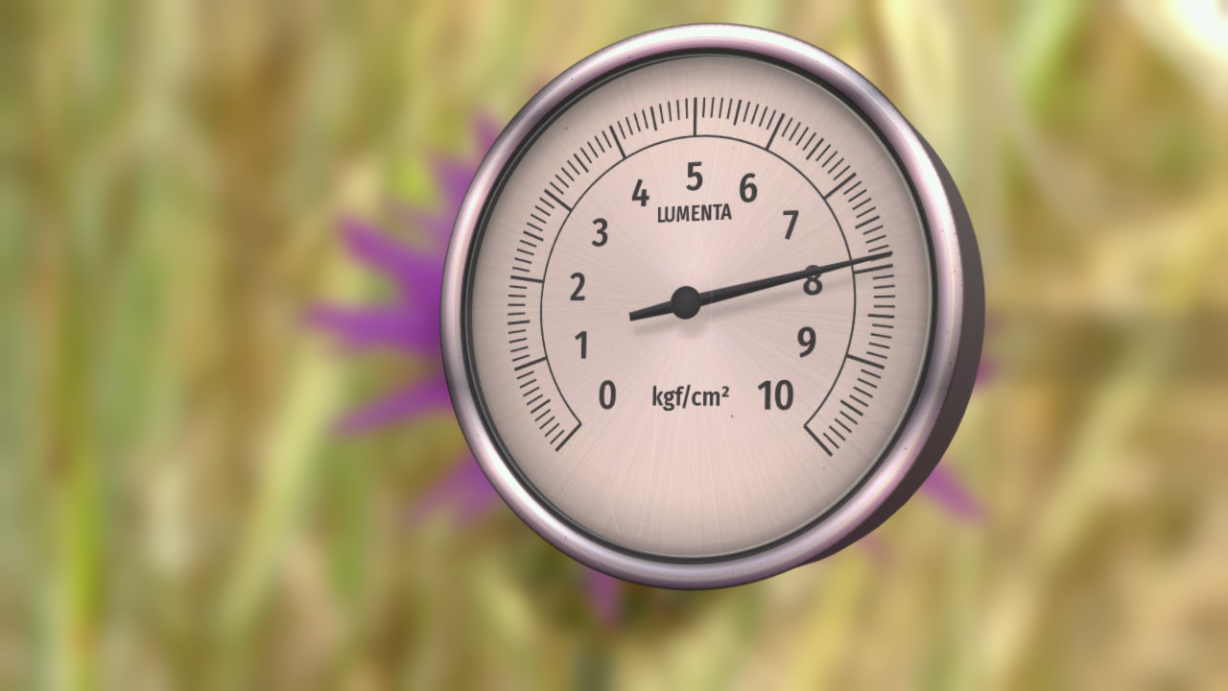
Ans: 7.9,kg/cm²
